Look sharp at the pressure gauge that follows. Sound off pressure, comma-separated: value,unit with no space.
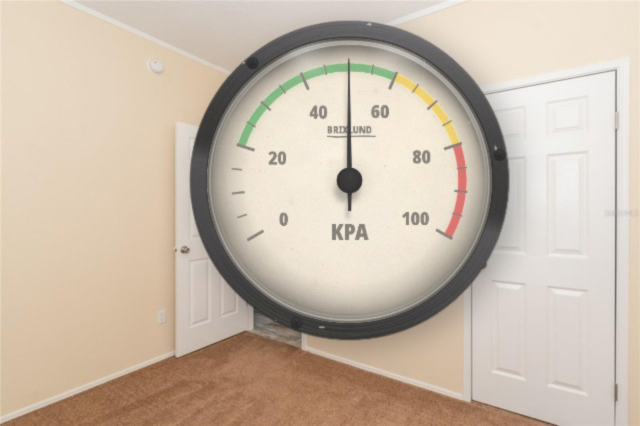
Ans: 50,kPa
